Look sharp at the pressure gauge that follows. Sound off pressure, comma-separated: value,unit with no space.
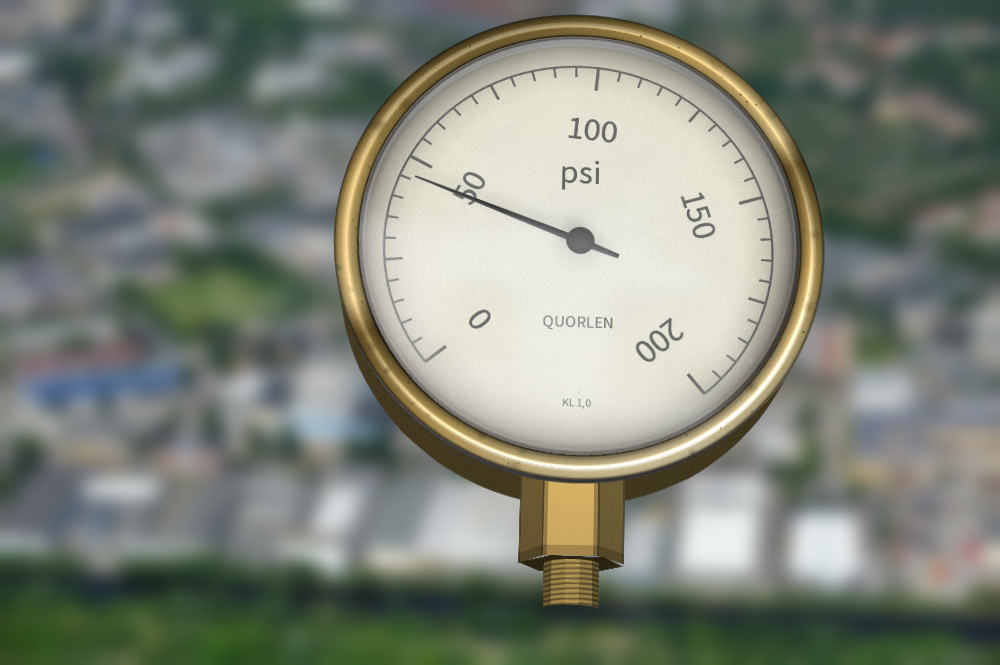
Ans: 45,psi
